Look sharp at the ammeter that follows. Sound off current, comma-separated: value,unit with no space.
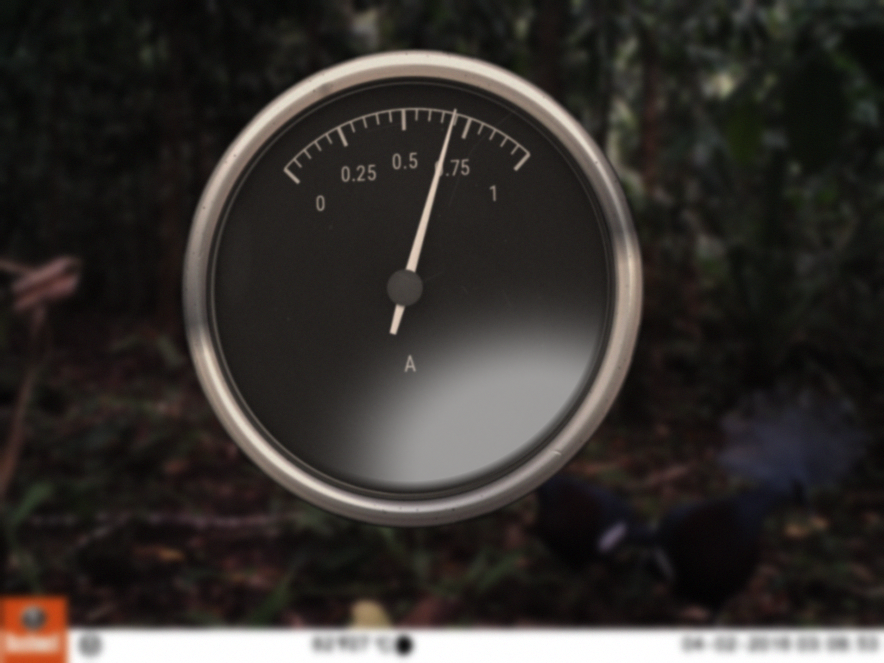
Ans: 0.7,A
